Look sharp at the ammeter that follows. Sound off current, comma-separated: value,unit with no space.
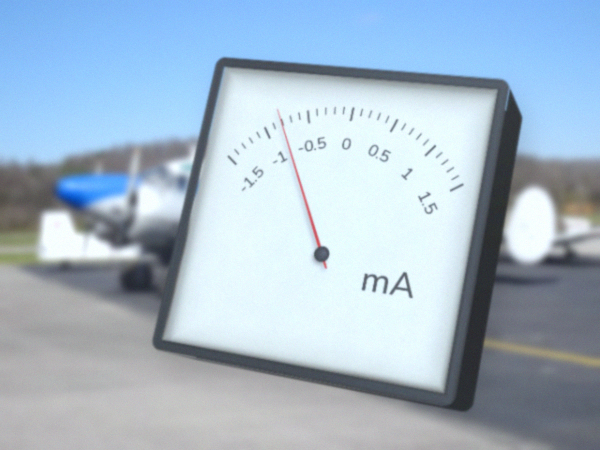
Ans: -0.8,mA
